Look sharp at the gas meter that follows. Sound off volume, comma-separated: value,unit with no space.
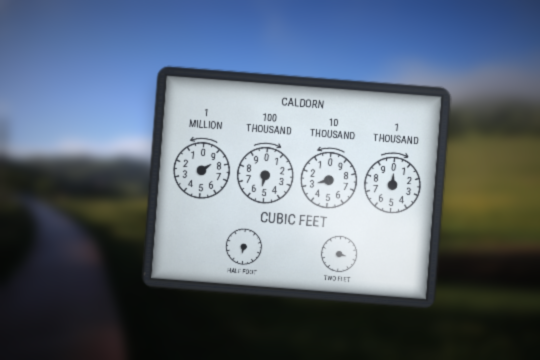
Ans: 853000,ft³
